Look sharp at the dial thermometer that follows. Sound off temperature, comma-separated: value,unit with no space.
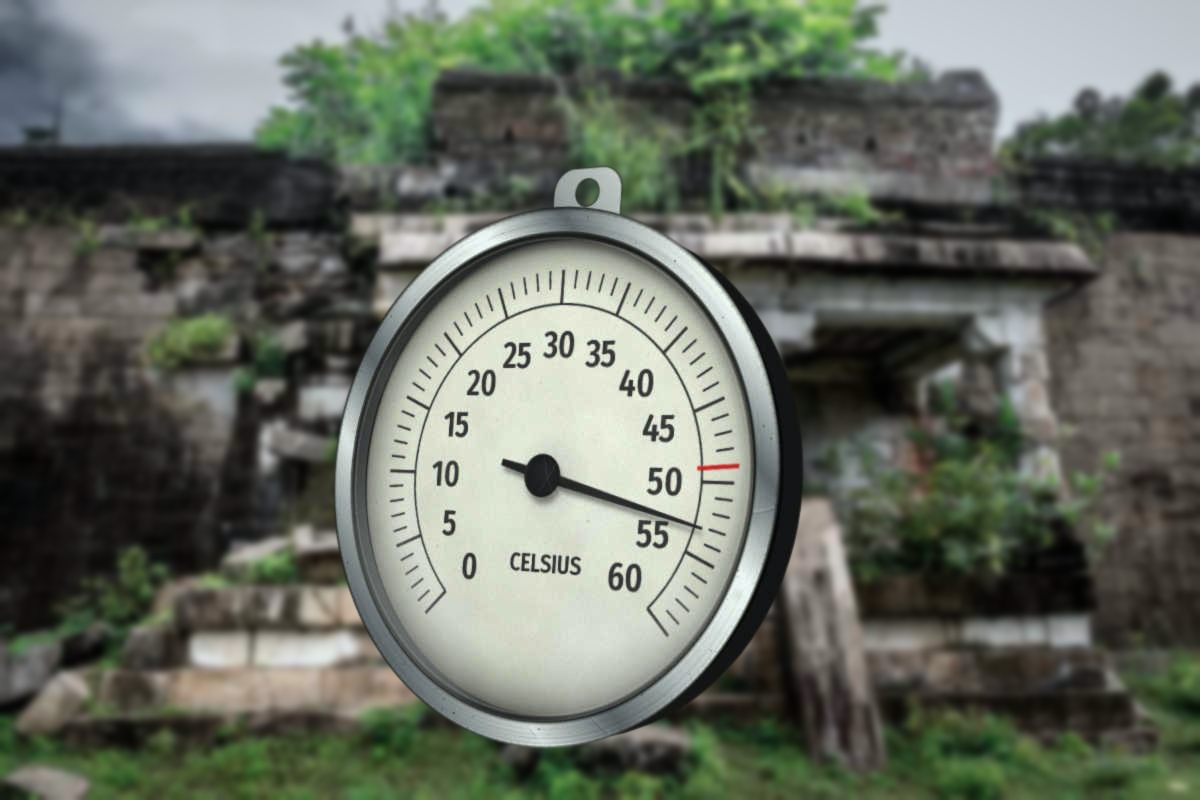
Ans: 53,°C
